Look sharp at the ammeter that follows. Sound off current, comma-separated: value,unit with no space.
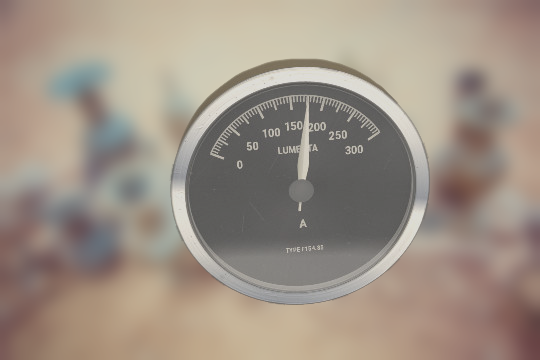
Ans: 175,A
